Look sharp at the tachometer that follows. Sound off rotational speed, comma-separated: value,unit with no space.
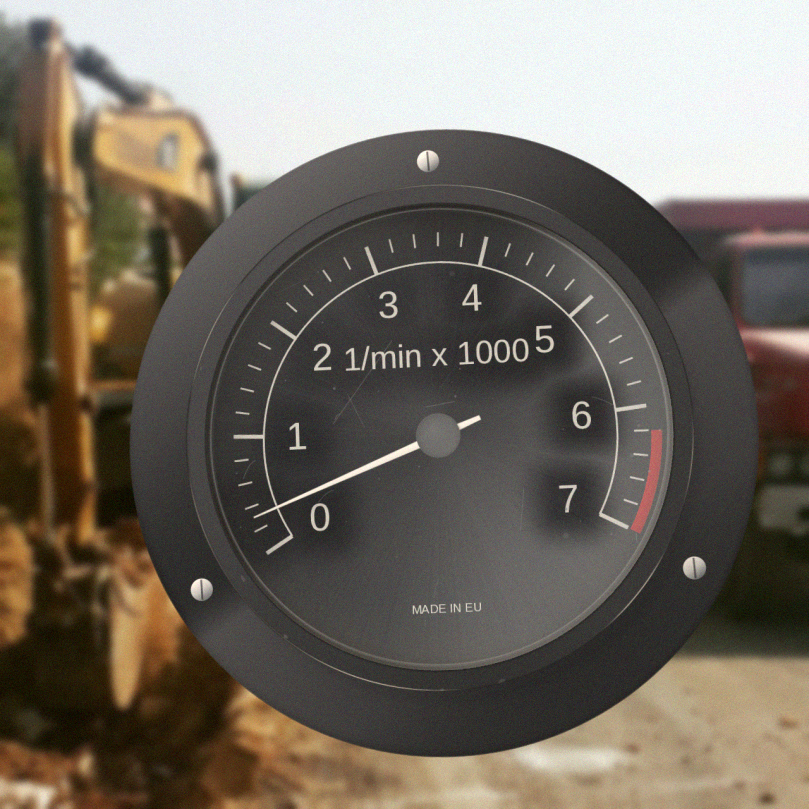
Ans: 300,rpm
